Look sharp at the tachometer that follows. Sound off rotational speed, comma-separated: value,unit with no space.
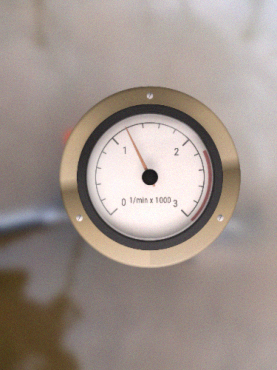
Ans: 1200,rpm
